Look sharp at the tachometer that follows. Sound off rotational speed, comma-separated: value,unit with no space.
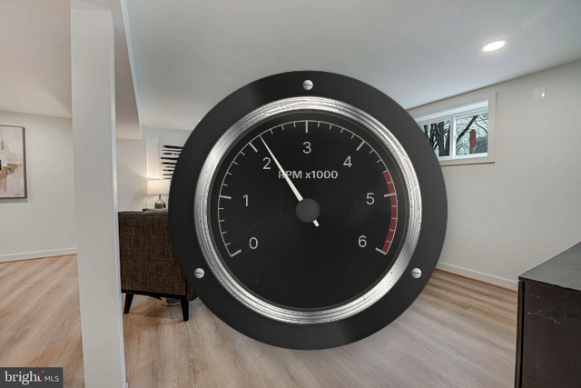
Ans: 2200,rpm
